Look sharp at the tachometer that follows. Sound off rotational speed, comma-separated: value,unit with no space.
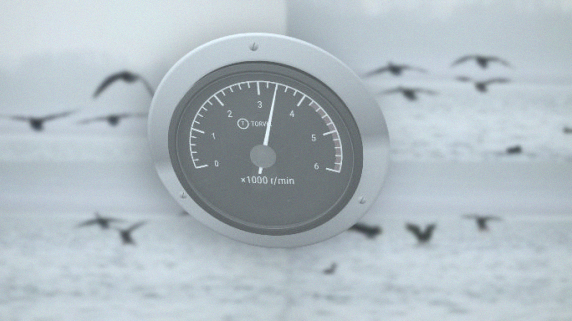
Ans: 3400,rpm
